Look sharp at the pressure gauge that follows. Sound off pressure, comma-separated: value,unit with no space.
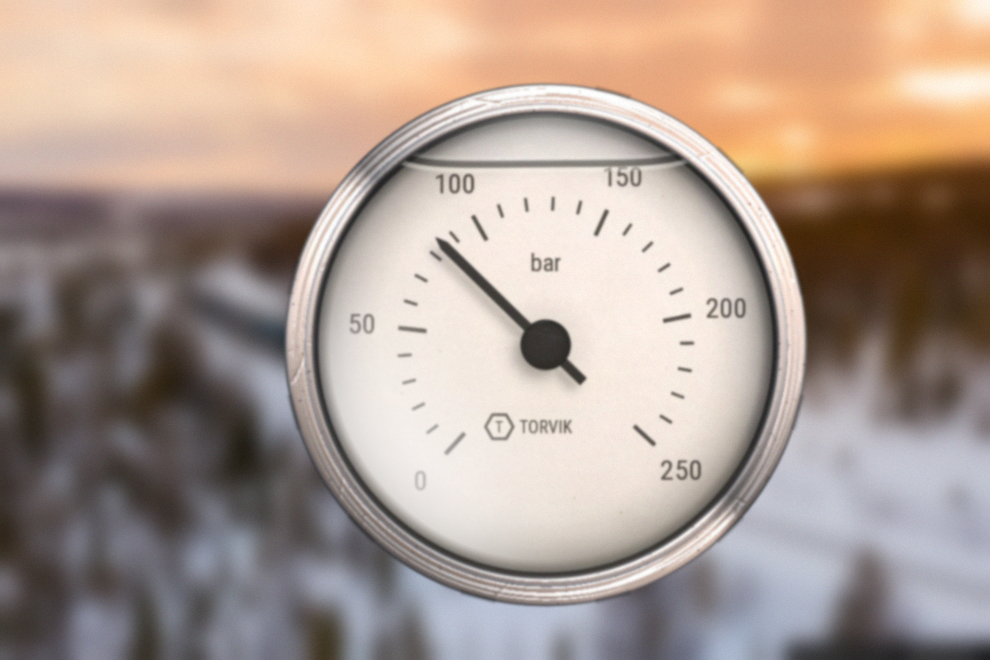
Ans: 85,bar
